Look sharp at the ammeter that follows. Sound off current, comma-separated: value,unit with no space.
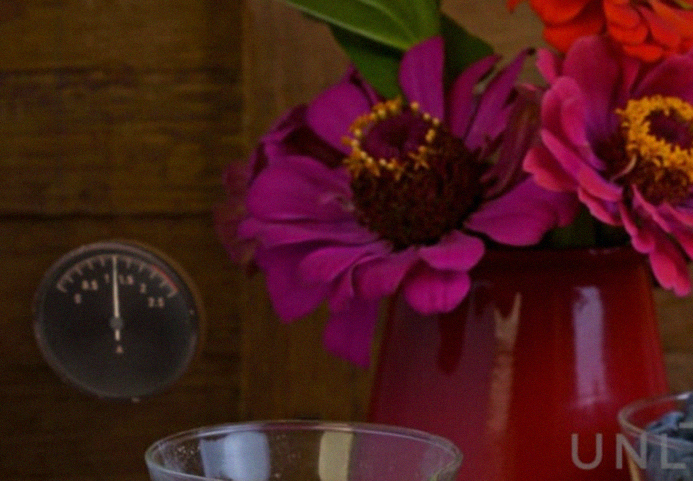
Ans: 1.25,A
